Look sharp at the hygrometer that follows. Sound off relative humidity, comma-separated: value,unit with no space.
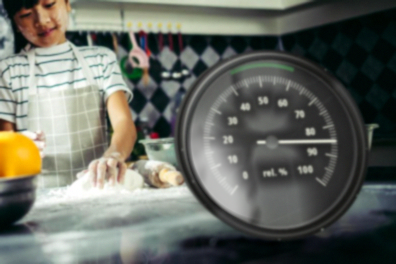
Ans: 85,%
